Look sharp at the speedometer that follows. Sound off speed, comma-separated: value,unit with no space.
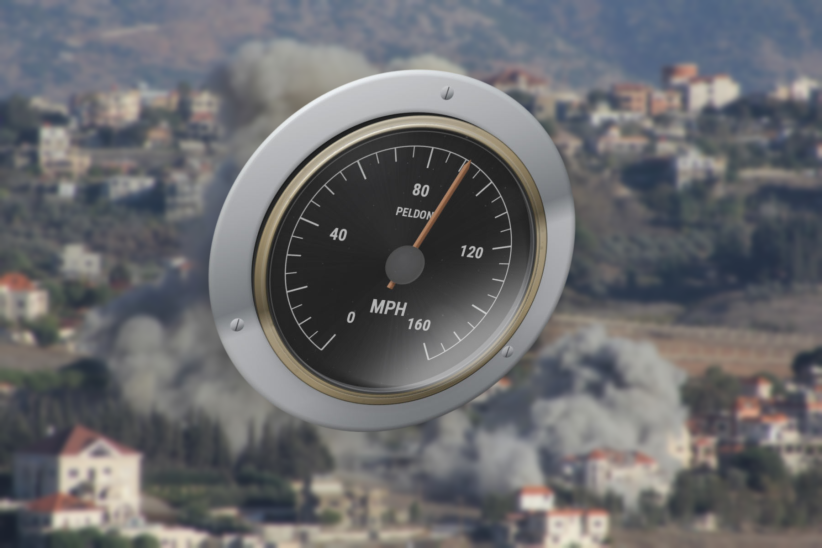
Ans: 90,mph
